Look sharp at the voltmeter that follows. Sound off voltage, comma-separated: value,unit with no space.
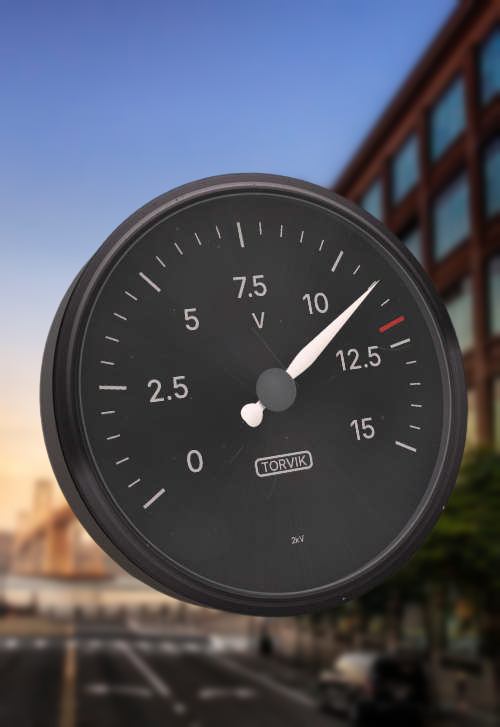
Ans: 11,V
